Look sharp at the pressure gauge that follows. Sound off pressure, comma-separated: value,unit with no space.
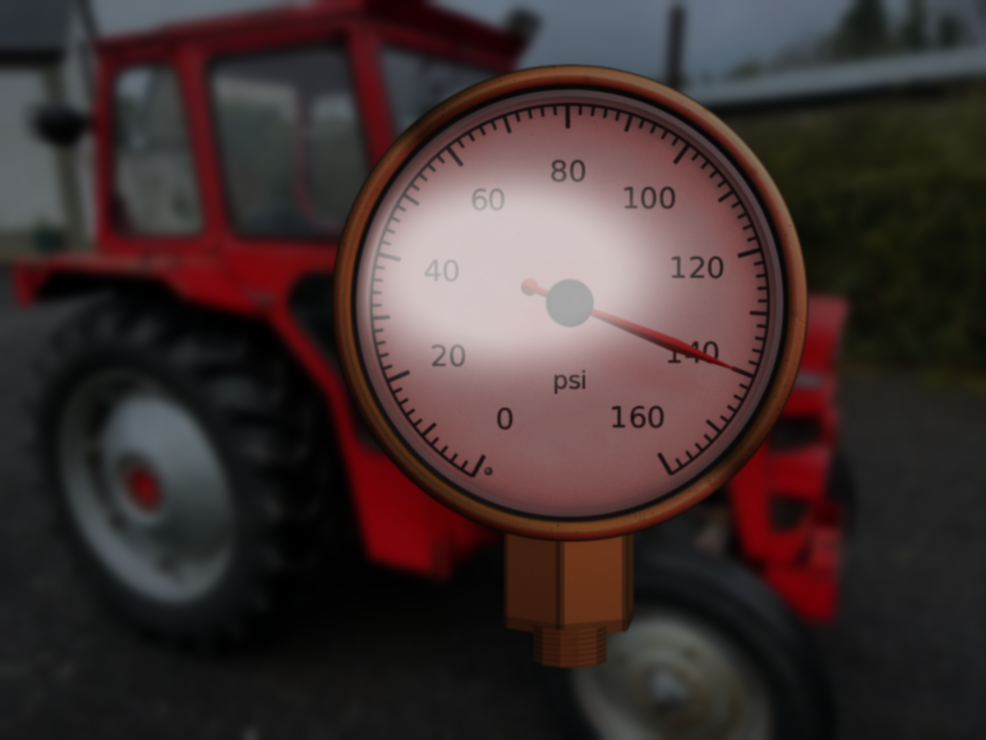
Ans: 140,psi
